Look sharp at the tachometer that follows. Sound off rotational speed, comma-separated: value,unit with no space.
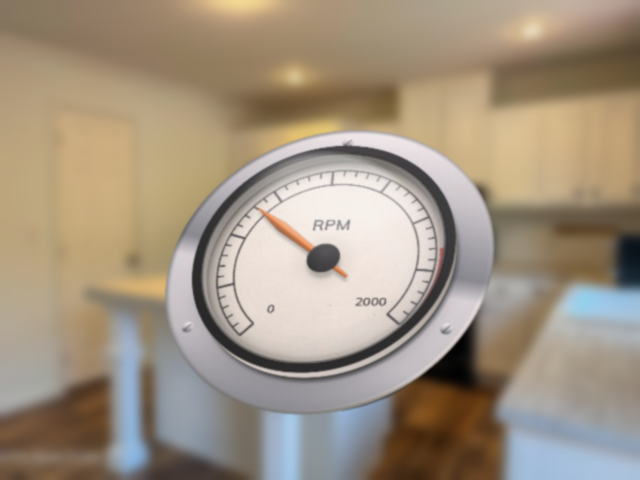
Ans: 650,rpm
